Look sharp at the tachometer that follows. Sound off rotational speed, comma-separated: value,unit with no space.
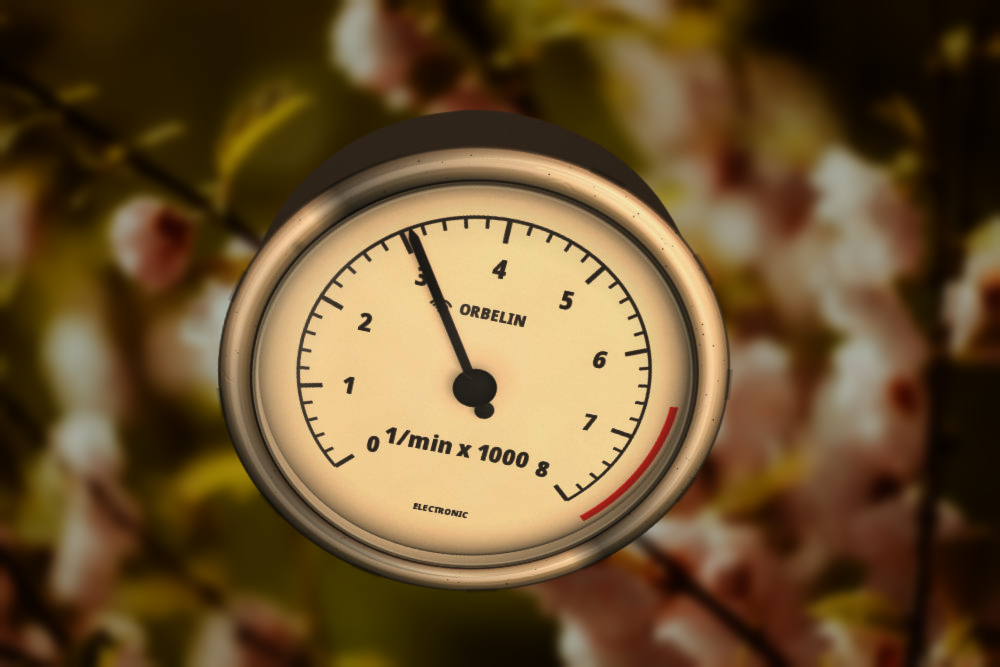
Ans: 3100,rpm
